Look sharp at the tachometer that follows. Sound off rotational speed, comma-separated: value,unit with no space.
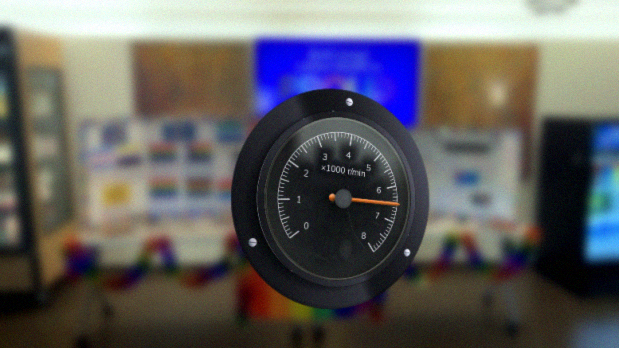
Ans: 6500,rpm
